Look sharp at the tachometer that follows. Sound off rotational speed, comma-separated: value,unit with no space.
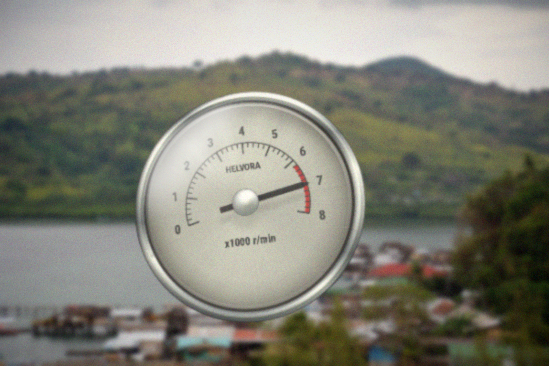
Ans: 7000,rpm
